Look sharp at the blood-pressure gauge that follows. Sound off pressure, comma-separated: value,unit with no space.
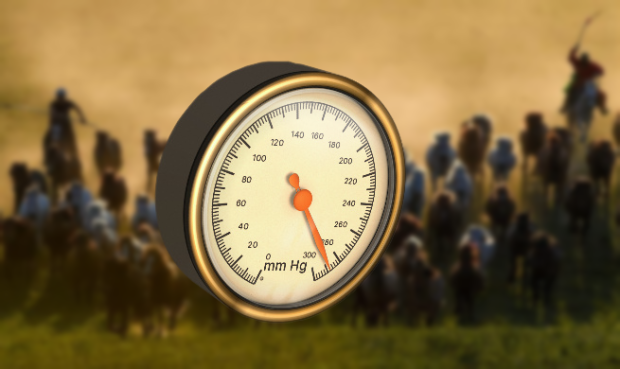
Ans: 290,mmHg
